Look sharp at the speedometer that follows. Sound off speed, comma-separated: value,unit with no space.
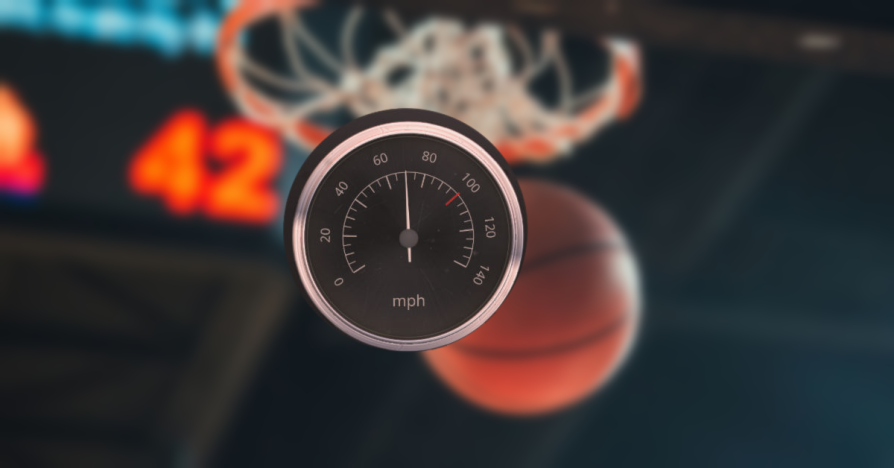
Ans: 70,mph
